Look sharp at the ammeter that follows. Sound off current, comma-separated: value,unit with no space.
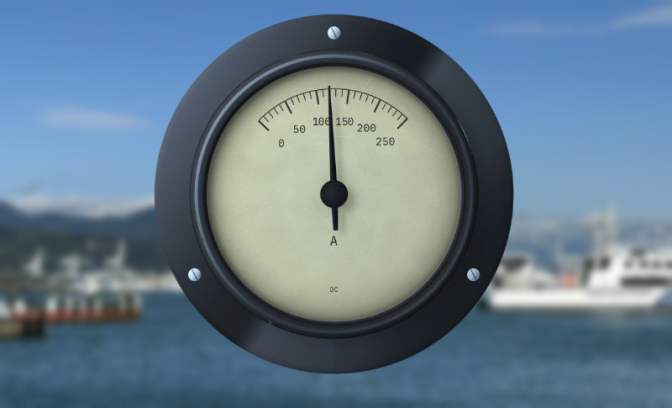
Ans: 120,A
